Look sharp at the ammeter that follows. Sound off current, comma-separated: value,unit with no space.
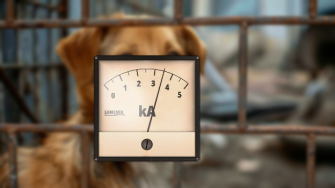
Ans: 3.5,kA
